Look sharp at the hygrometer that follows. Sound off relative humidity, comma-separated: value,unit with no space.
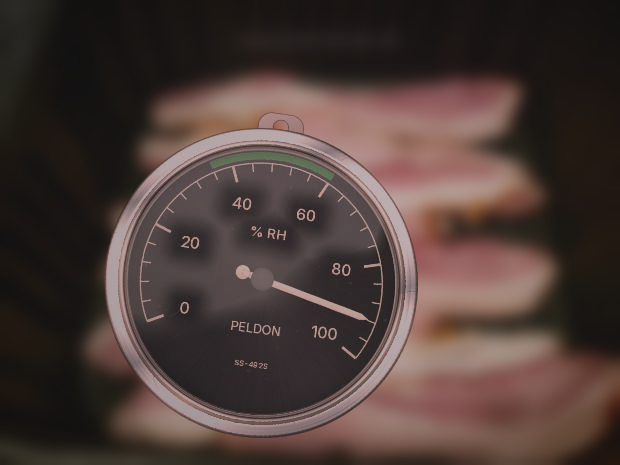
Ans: 92,%
